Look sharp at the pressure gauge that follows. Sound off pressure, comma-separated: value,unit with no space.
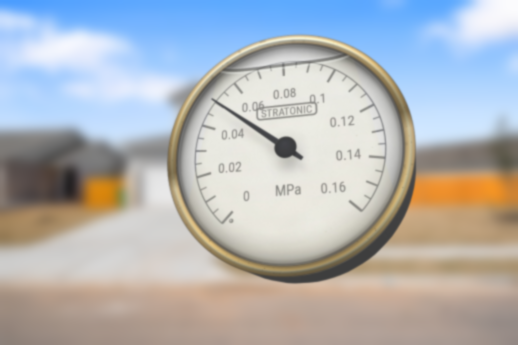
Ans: 0.05,MPa
